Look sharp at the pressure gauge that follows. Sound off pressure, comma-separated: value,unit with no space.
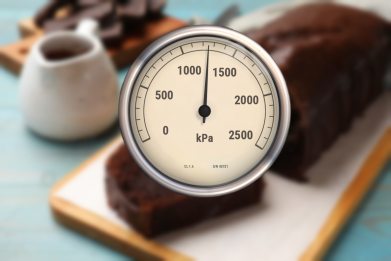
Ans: 1250,kPa
